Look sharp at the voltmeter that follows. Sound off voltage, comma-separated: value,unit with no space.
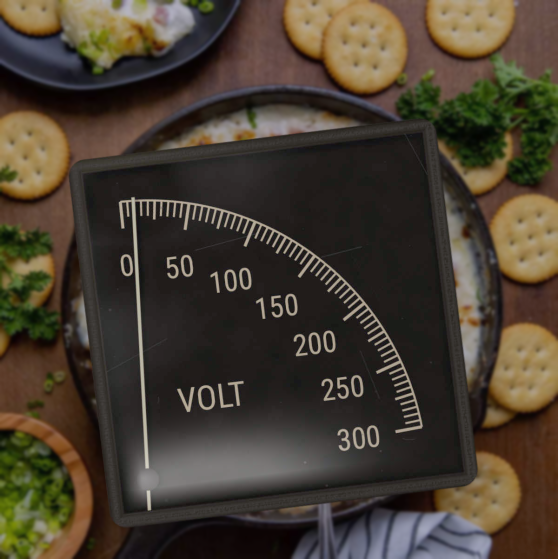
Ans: 10,V
